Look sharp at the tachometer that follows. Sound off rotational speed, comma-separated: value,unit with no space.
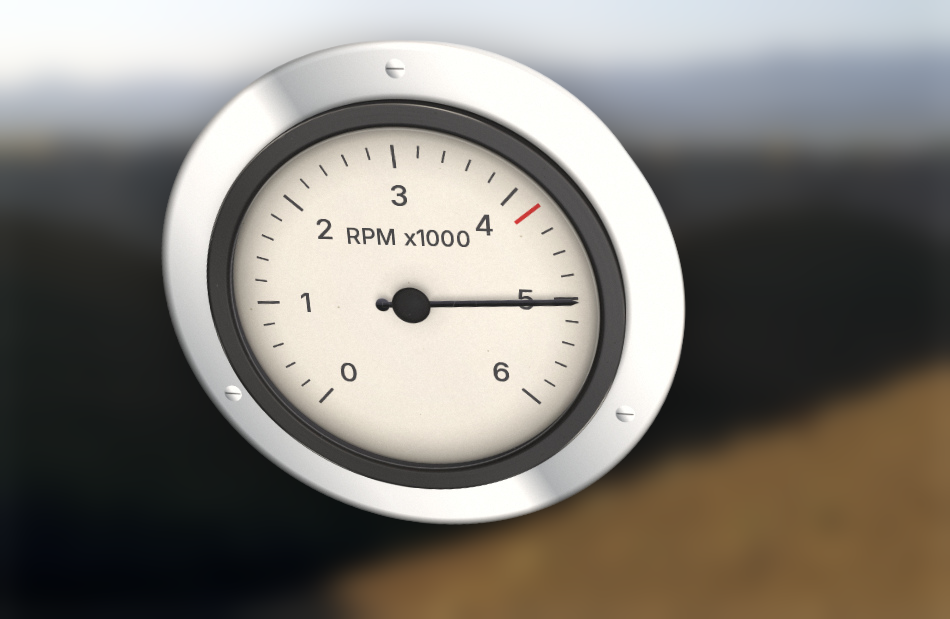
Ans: 5000,rpm
